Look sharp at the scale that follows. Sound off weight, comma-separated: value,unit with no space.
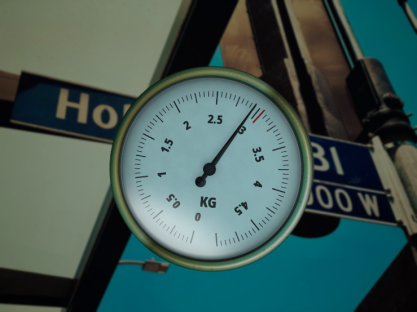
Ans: 2.95,kg
